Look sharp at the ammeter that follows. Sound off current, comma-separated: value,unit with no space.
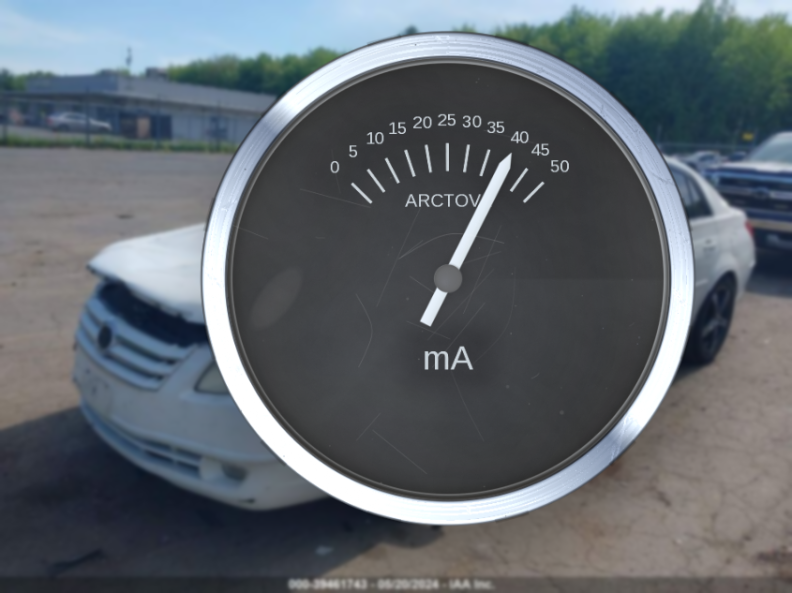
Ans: 40,mA
